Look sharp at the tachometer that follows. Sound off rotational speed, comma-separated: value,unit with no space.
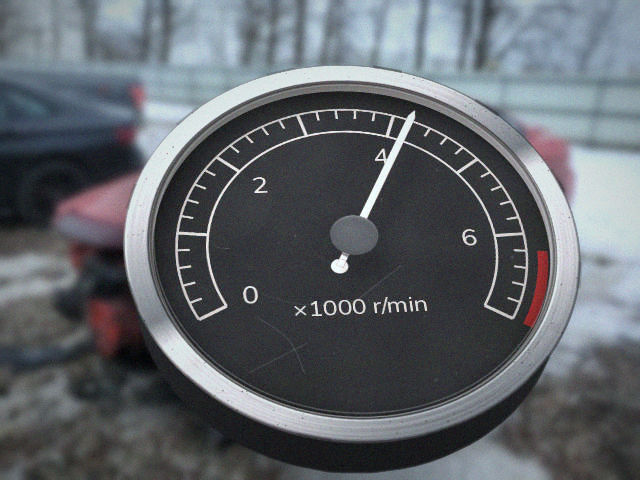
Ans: 4200,rpm
